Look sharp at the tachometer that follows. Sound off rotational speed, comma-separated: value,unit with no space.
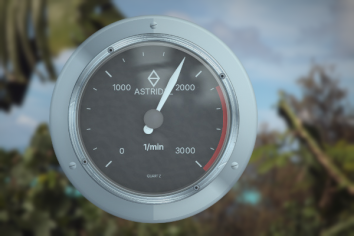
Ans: 1800,rpm
